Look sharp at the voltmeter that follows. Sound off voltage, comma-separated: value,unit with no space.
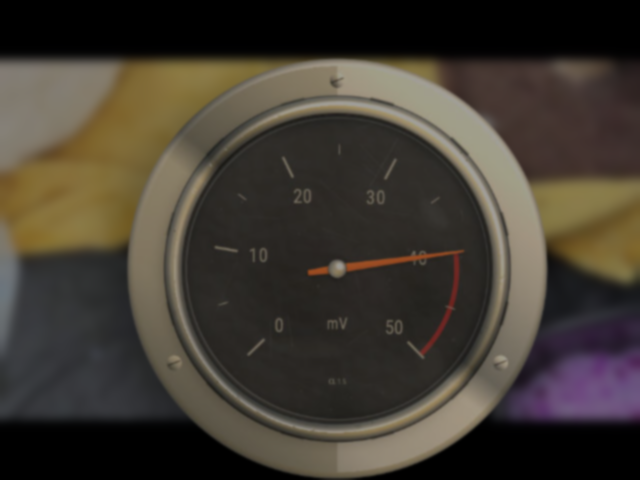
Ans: 40,mV
